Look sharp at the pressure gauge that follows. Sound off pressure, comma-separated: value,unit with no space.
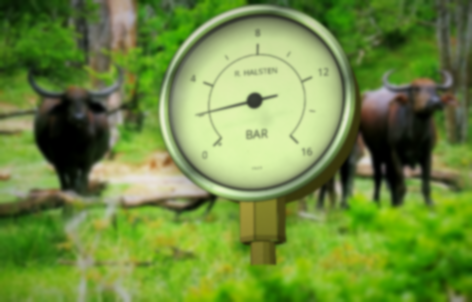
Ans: 2,bar
